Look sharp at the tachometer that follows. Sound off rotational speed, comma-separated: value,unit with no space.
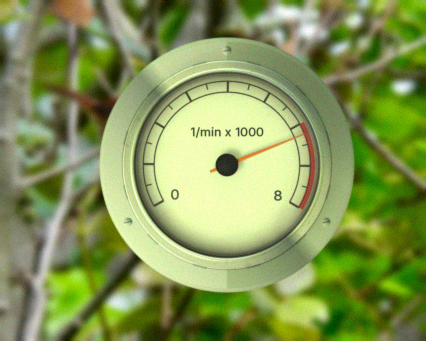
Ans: 6250,rpm
